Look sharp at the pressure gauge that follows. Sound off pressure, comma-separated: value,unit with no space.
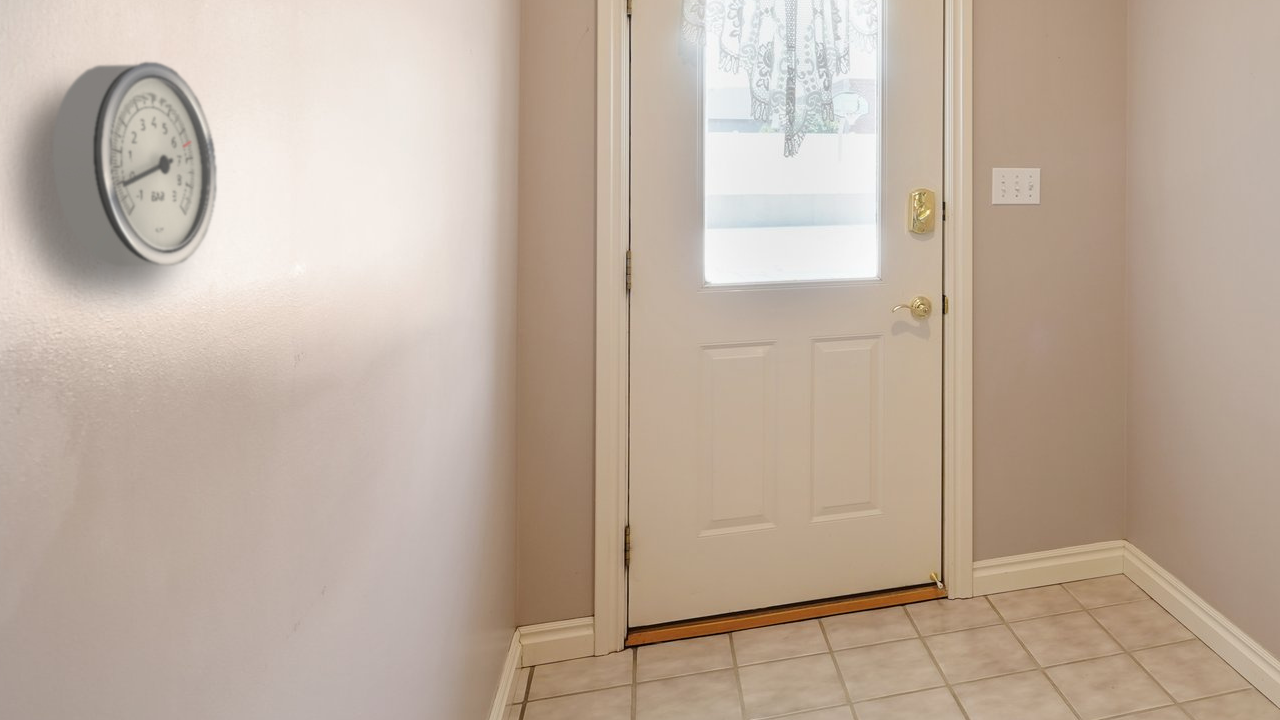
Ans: 0,bar
